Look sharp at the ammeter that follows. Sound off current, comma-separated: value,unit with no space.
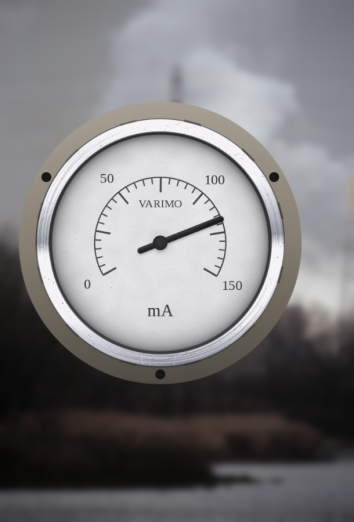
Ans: 117.5,mA
